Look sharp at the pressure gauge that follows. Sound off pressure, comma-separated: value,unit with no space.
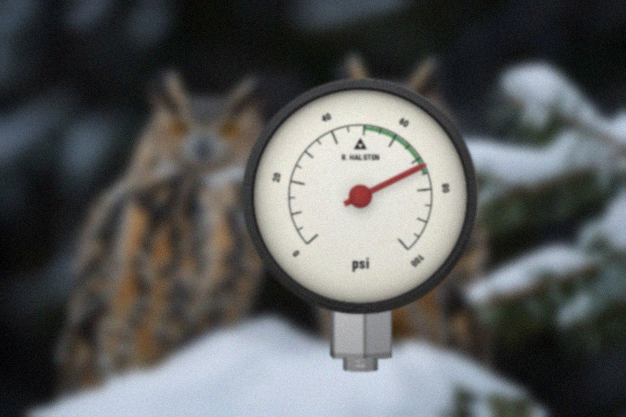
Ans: 72.5,psi
